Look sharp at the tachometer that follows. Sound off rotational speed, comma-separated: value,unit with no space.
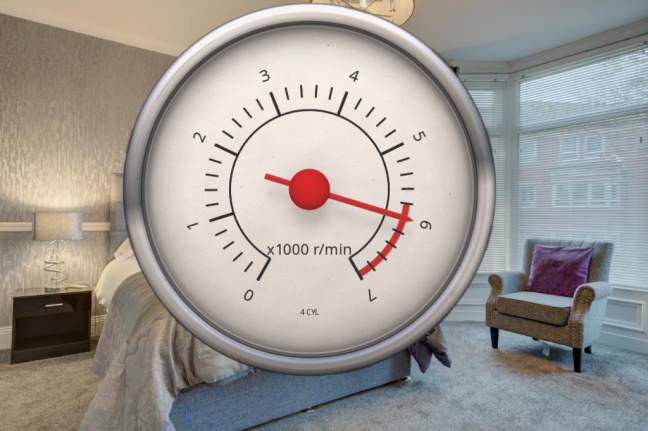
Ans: 6000,rpm
